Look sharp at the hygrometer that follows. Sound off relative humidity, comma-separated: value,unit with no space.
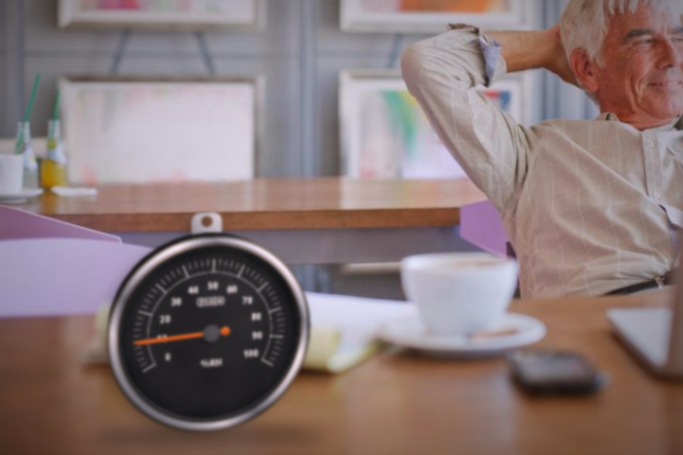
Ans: 10,%
